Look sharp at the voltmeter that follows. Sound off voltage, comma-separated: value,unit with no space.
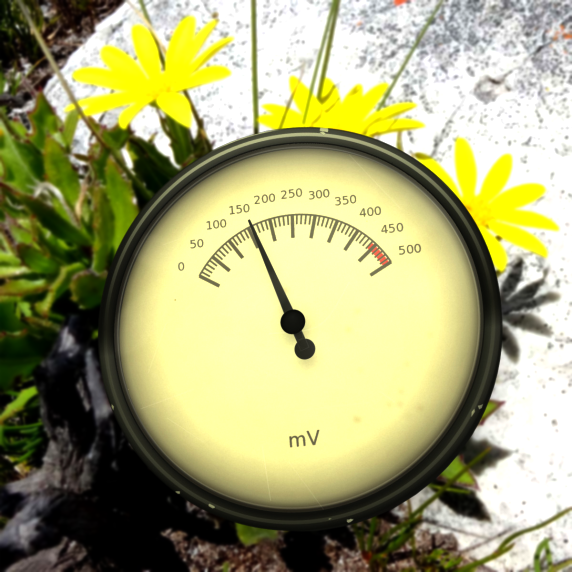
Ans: 160,mV
